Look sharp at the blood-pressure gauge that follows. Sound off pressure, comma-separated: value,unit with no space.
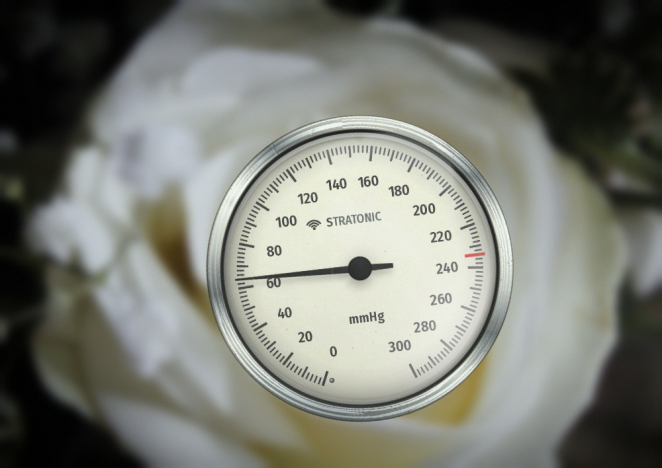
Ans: 64,mmHg
